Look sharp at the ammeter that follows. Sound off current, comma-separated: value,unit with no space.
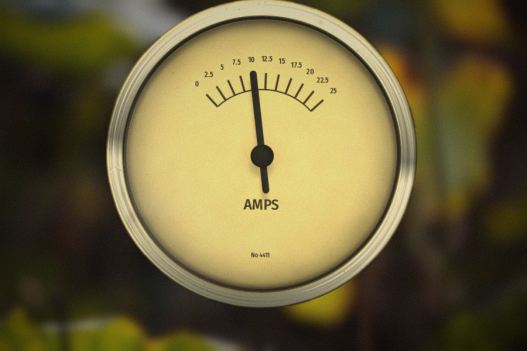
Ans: 10,A
